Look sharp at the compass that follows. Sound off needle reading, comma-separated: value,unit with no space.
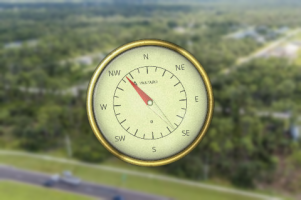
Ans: 322.5,°
